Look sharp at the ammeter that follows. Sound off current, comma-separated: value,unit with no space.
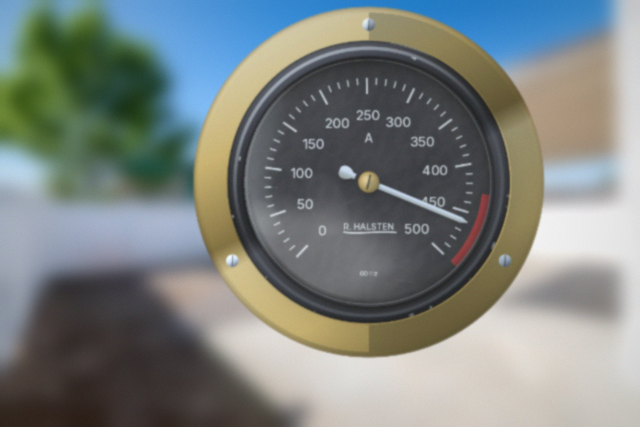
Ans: 460,A
